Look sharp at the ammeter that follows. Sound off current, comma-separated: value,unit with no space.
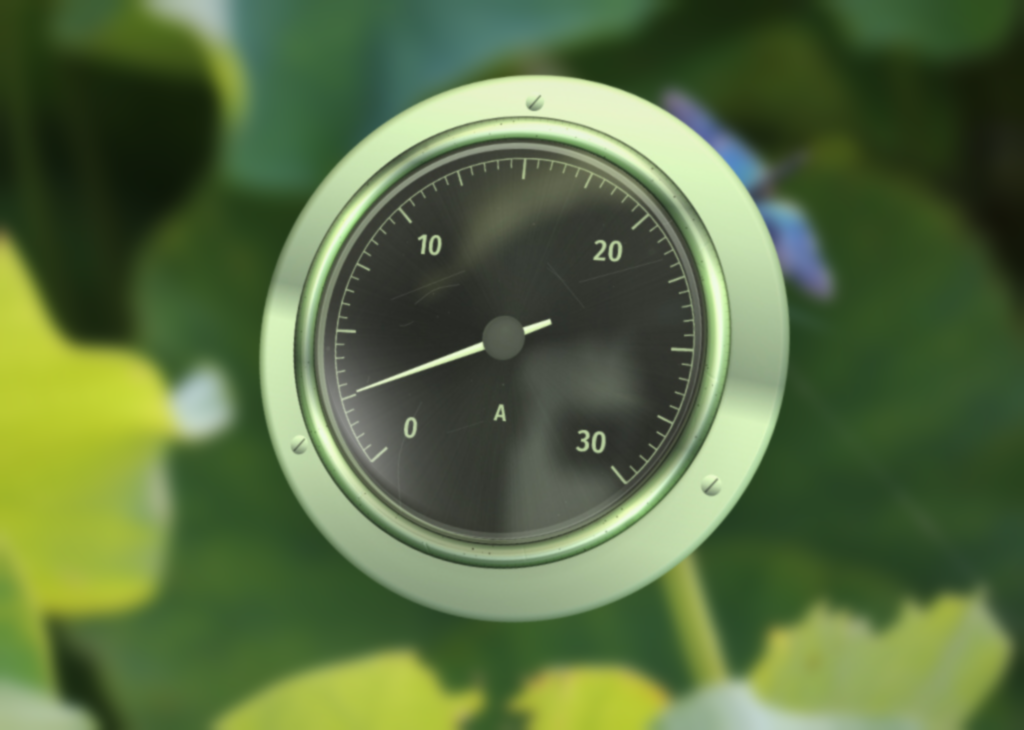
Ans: 2.5,A
